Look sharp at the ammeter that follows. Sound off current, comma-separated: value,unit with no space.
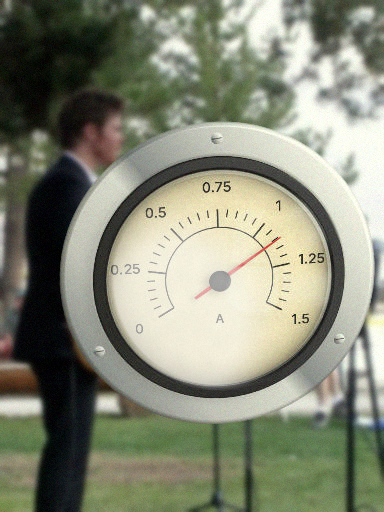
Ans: 1.1,A
